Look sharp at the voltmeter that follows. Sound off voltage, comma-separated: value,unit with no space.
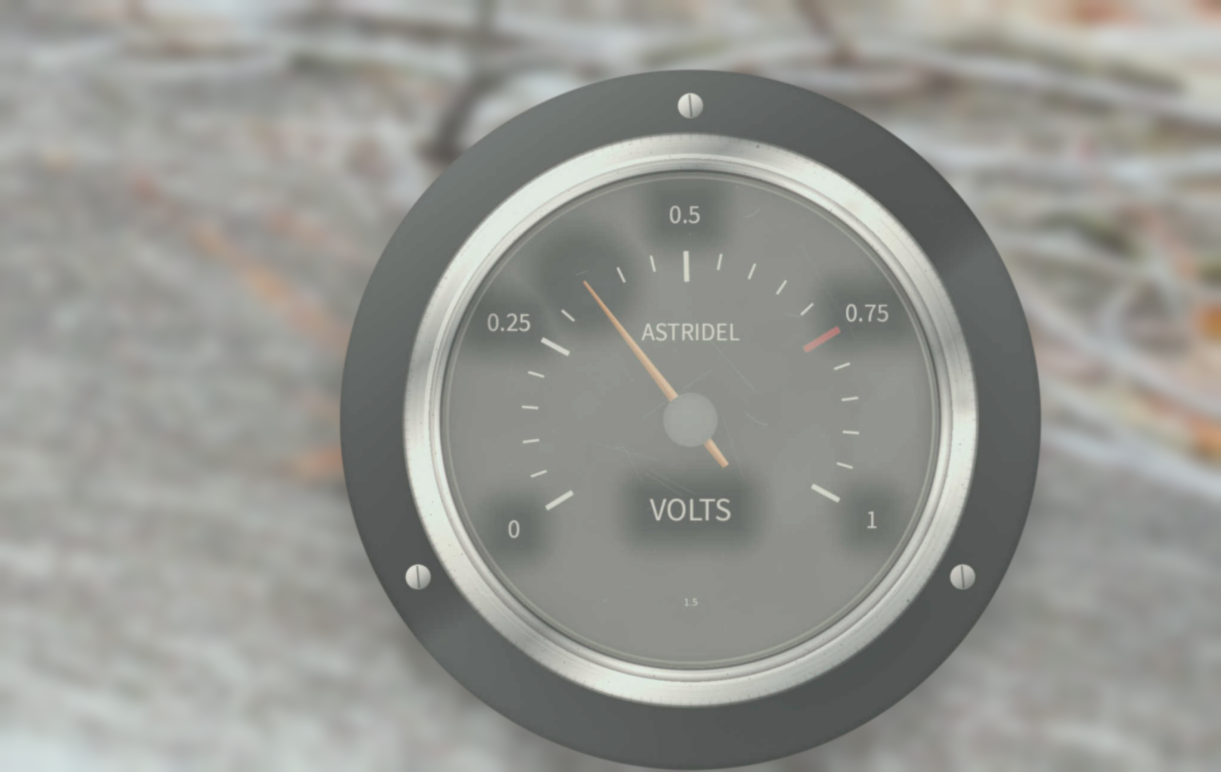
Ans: 0.35,V
